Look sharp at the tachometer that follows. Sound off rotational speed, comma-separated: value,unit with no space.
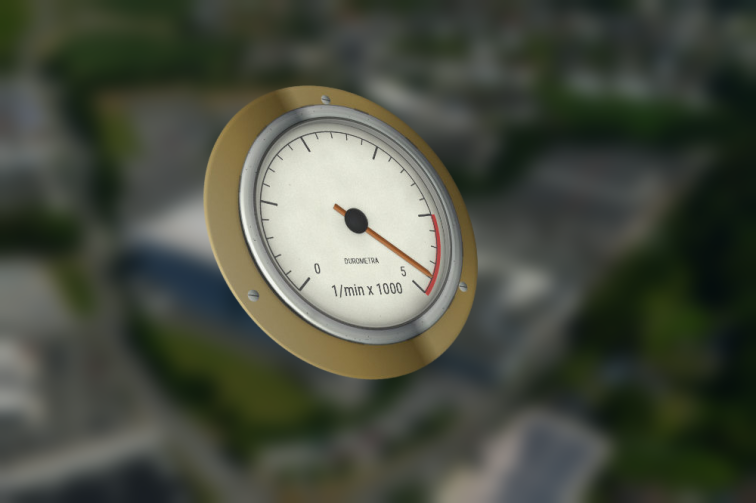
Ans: 4800,rpm
